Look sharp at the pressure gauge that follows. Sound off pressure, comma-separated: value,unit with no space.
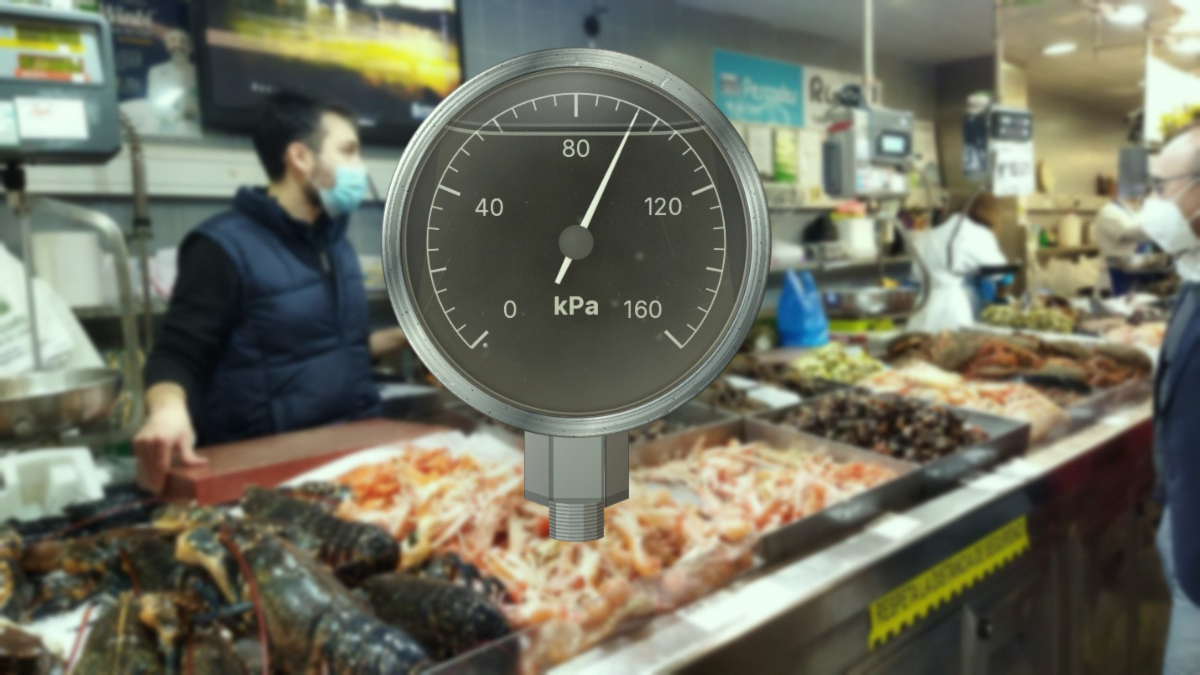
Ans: 95,kPa
